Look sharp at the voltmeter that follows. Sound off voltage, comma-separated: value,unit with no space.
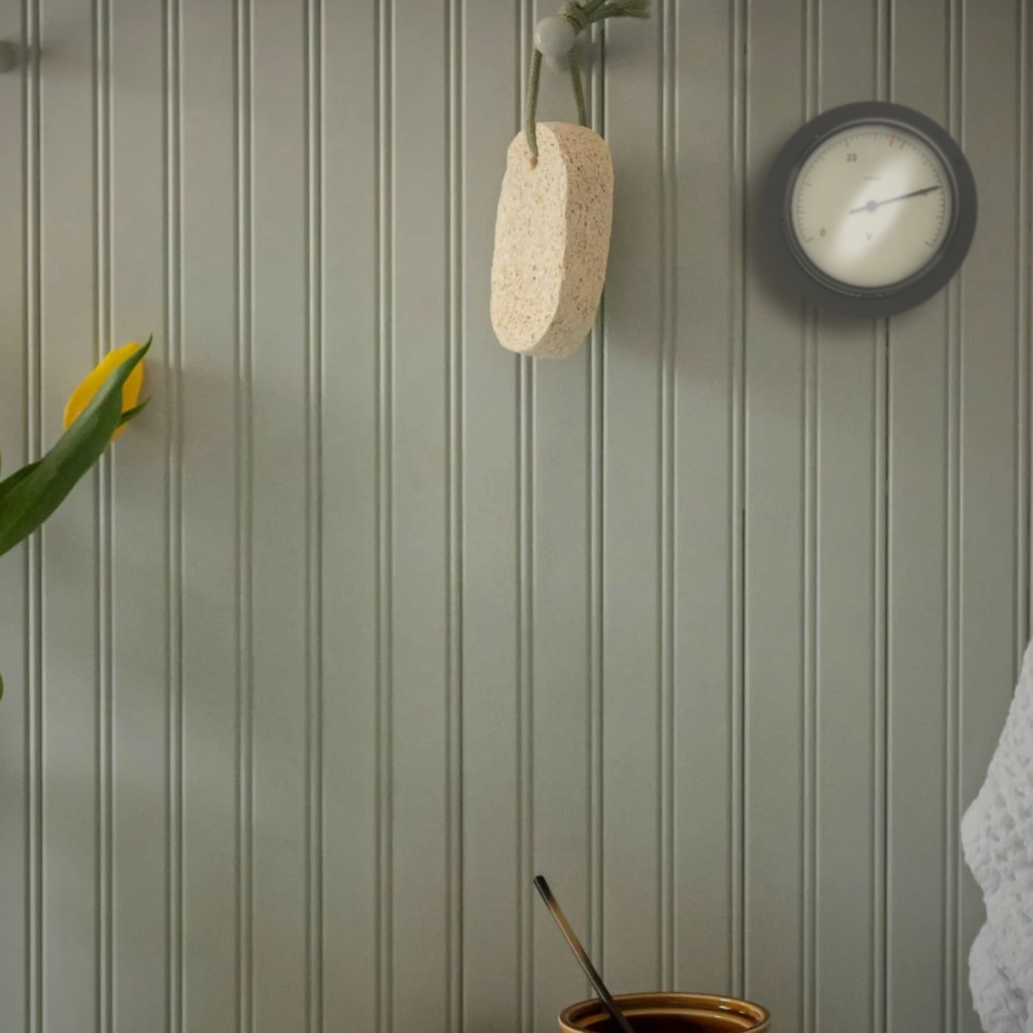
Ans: 40,V
